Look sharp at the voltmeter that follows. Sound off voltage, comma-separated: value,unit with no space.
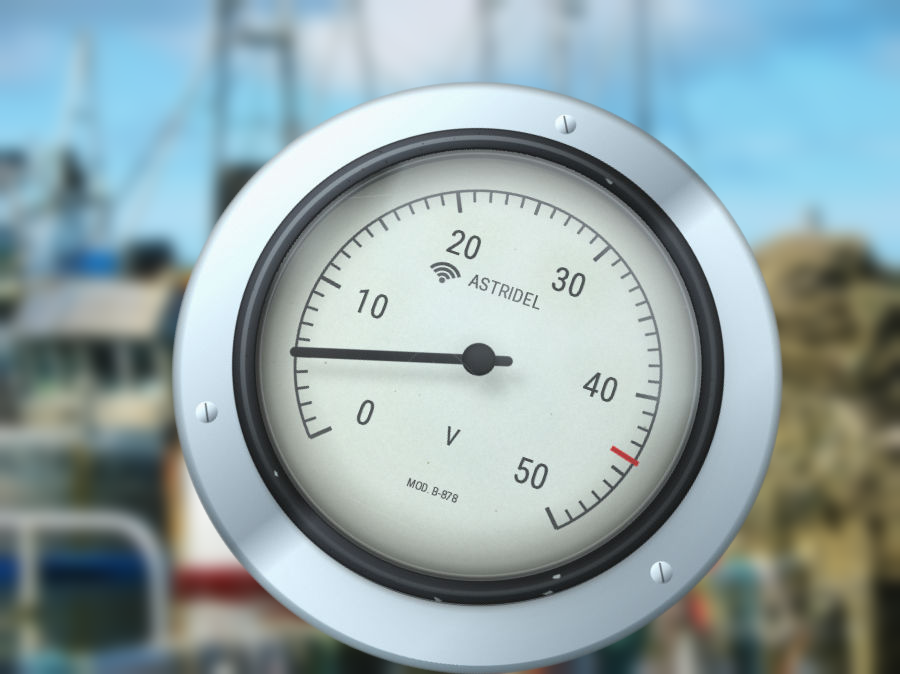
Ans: 5,V
